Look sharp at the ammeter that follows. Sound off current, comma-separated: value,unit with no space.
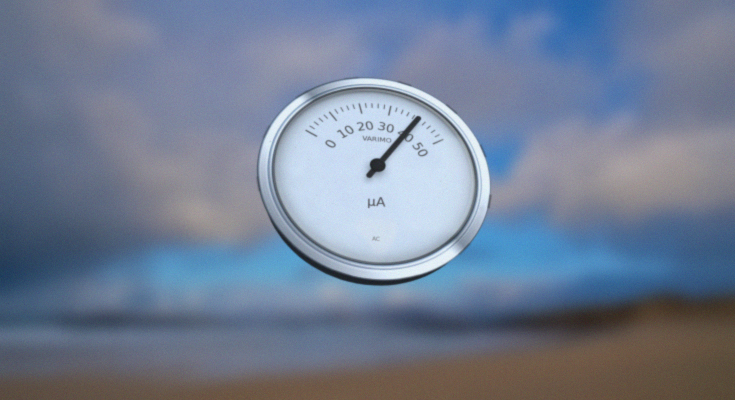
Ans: 40,µA
